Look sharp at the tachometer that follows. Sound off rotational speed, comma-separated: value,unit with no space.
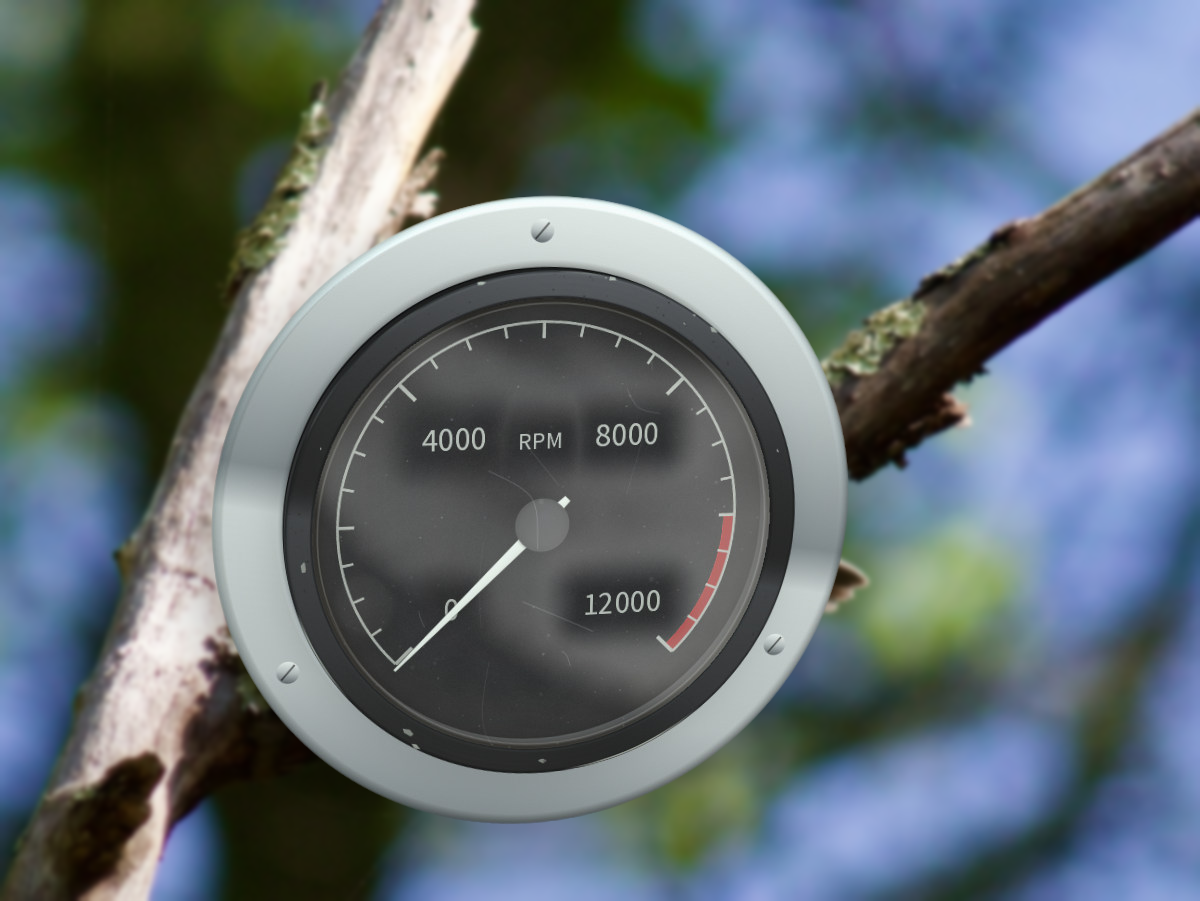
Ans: 0,rpm
